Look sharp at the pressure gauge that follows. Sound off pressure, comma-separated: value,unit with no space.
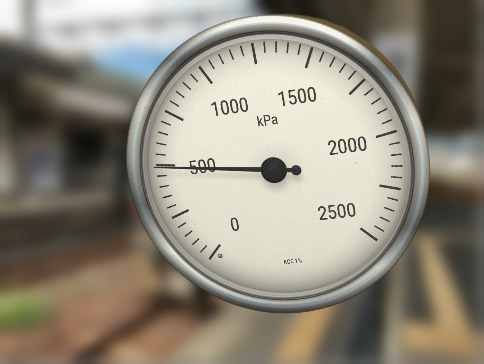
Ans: 500,kPa
